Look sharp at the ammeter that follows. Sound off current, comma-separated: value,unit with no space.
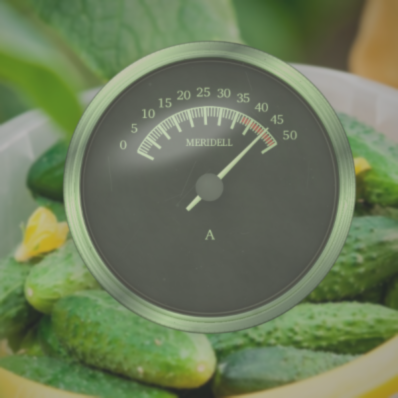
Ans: 45,A
